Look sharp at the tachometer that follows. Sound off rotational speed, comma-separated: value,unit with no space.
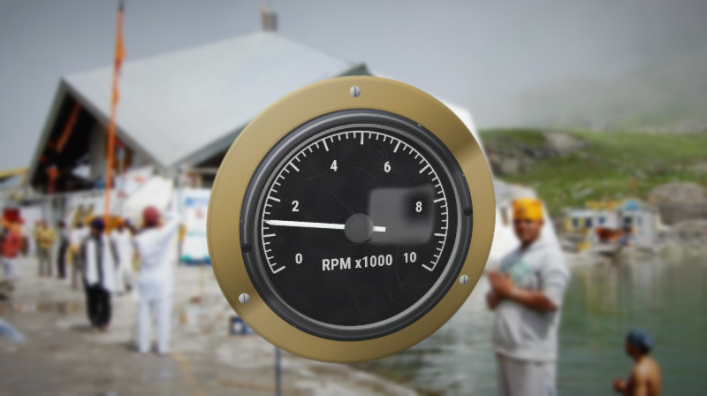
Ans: 1400,rpm
